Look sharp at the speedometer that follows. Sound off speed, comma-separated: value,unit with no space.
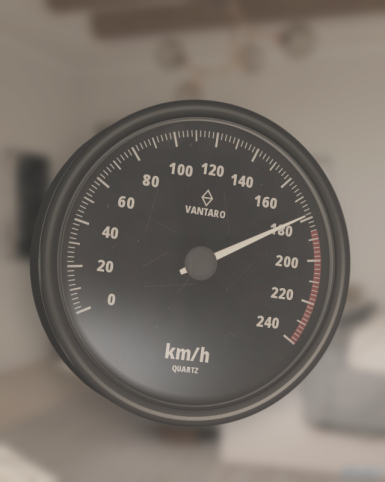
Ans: 178,km/h
